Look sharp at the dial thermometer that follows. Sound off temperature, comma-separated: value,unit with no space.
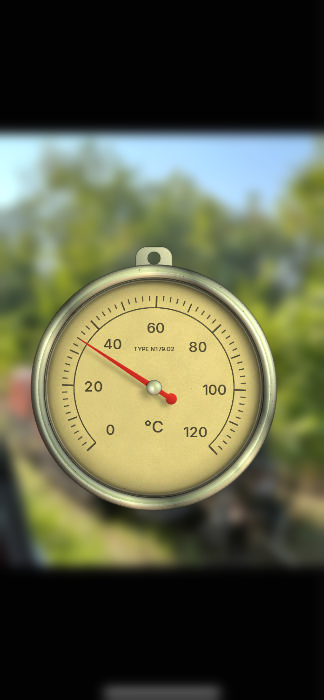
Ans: 34,°C
